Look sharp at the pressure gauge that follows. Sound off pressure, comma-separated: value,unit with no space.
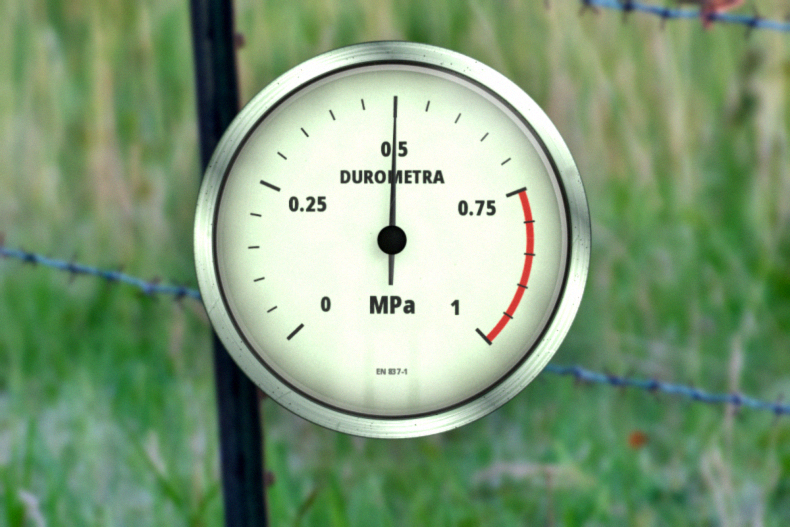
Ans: 0.5,MPa
